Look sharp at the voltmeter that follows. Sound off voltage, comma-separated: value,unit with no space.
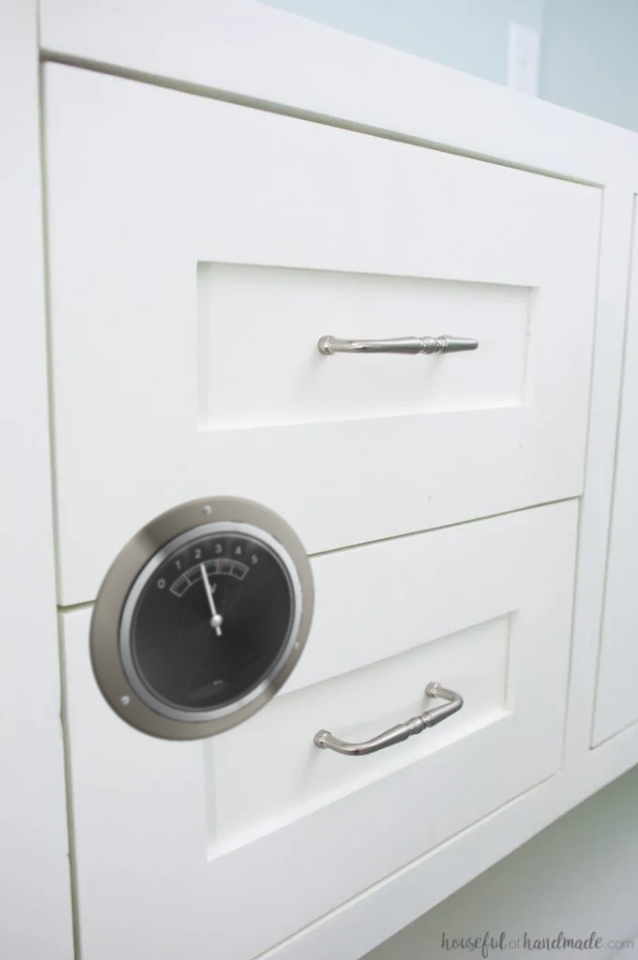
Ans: 2,V
